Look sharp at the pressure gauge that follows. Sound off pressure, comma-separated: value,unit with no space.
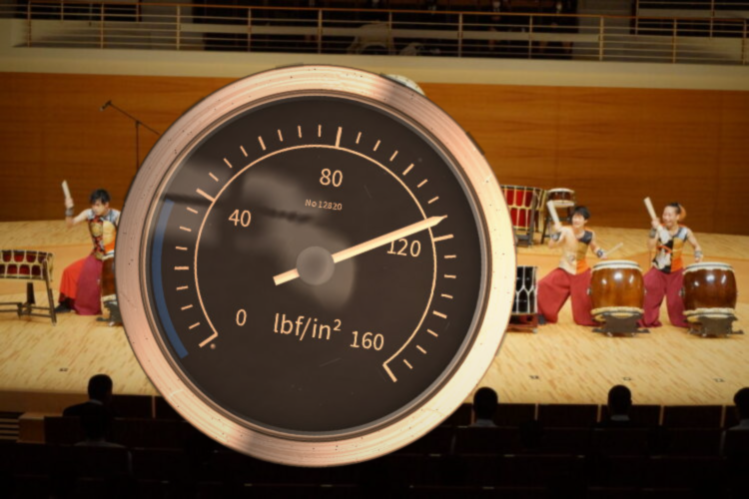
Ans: 115,psi
